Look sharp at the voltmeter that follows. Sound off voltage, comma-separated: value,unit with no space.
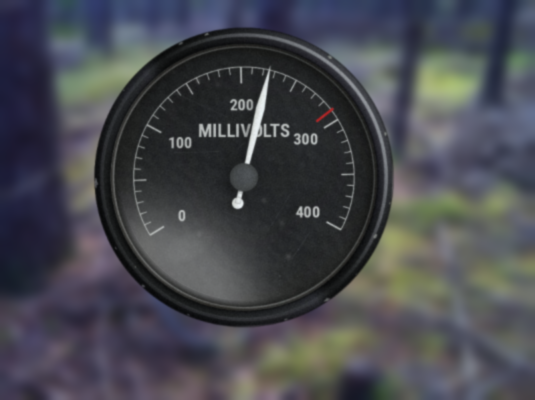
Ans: 225,mV
